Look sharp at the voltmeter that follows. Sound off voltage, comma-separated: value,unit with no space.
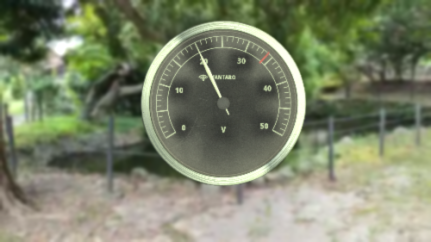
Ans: 20,V
